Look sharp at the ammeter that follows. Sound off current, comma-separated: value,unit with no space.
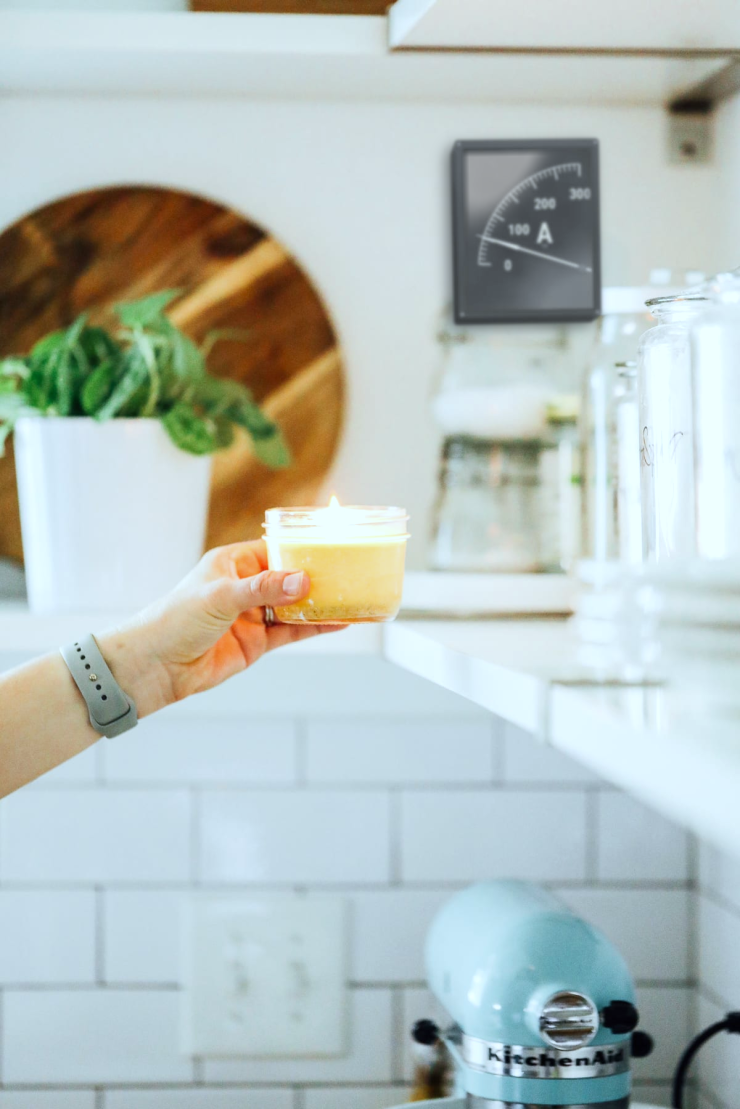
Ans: 50,A
